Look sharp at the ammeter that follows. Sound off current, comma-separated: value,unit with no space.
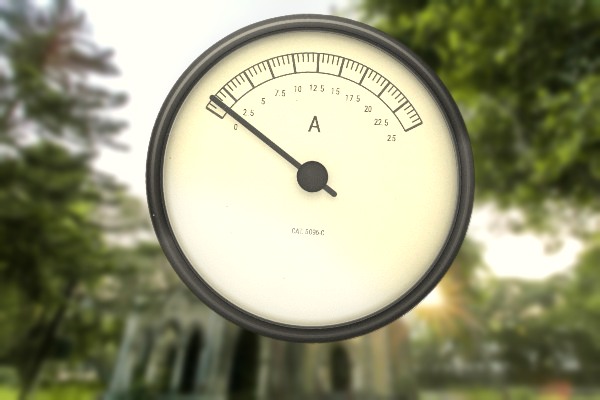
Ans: 1,A
